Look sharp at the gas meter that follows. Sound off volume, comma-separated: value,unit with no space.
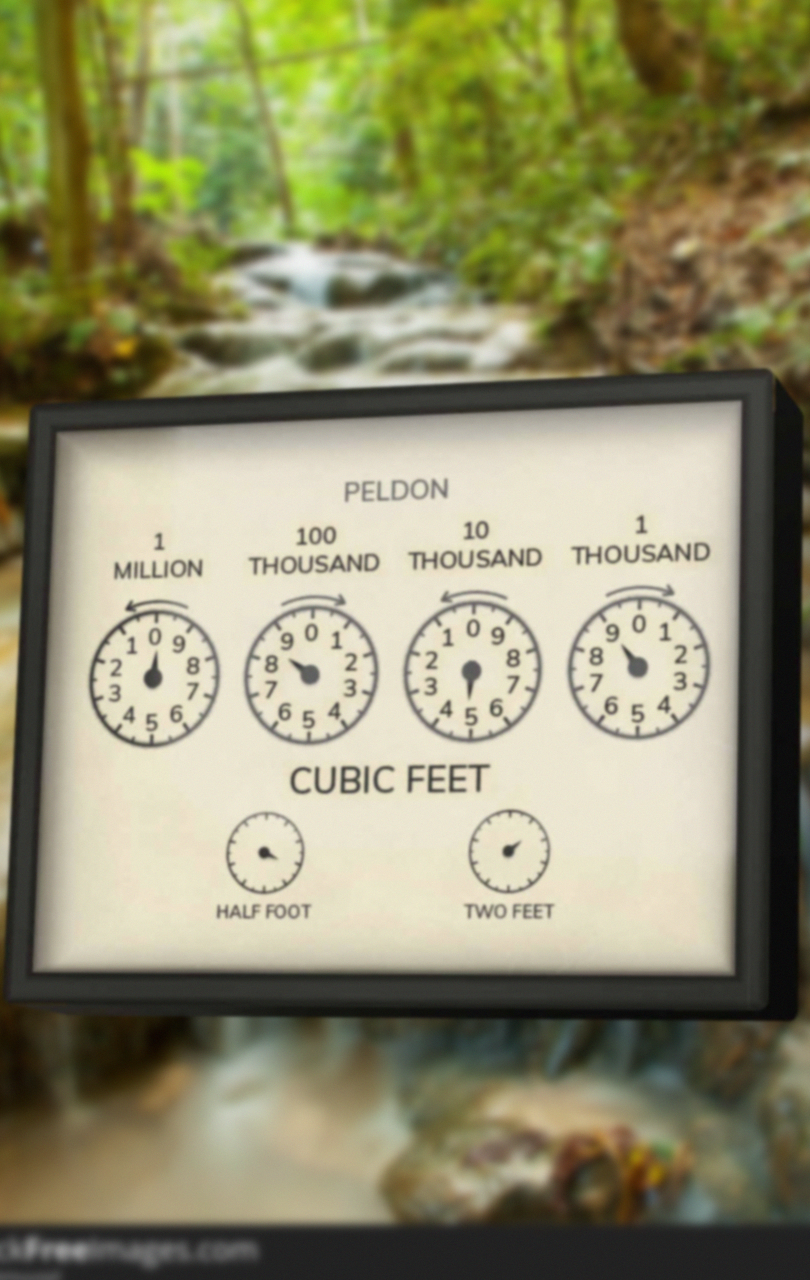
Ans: 984900,ft³
